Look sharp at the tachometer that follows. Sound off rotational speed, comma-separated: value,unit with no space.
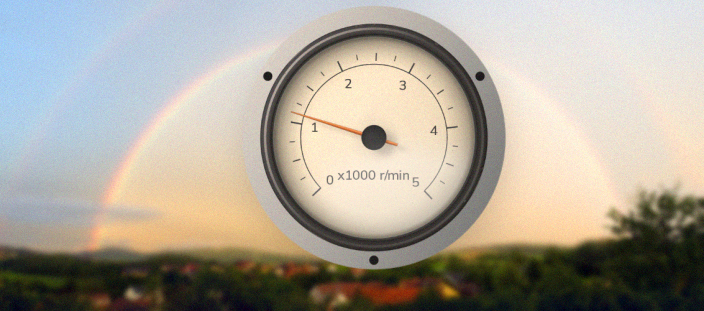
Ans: 1125,rpm
